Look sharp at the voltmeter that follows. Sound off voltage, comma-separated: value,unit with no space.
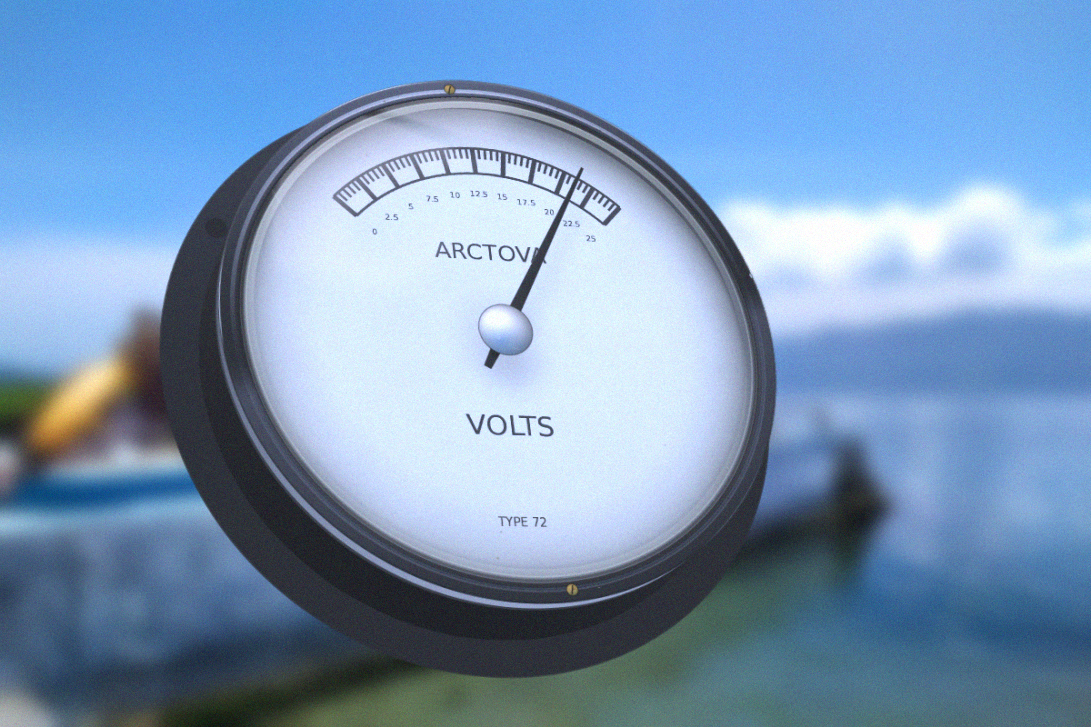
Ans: 21,V
